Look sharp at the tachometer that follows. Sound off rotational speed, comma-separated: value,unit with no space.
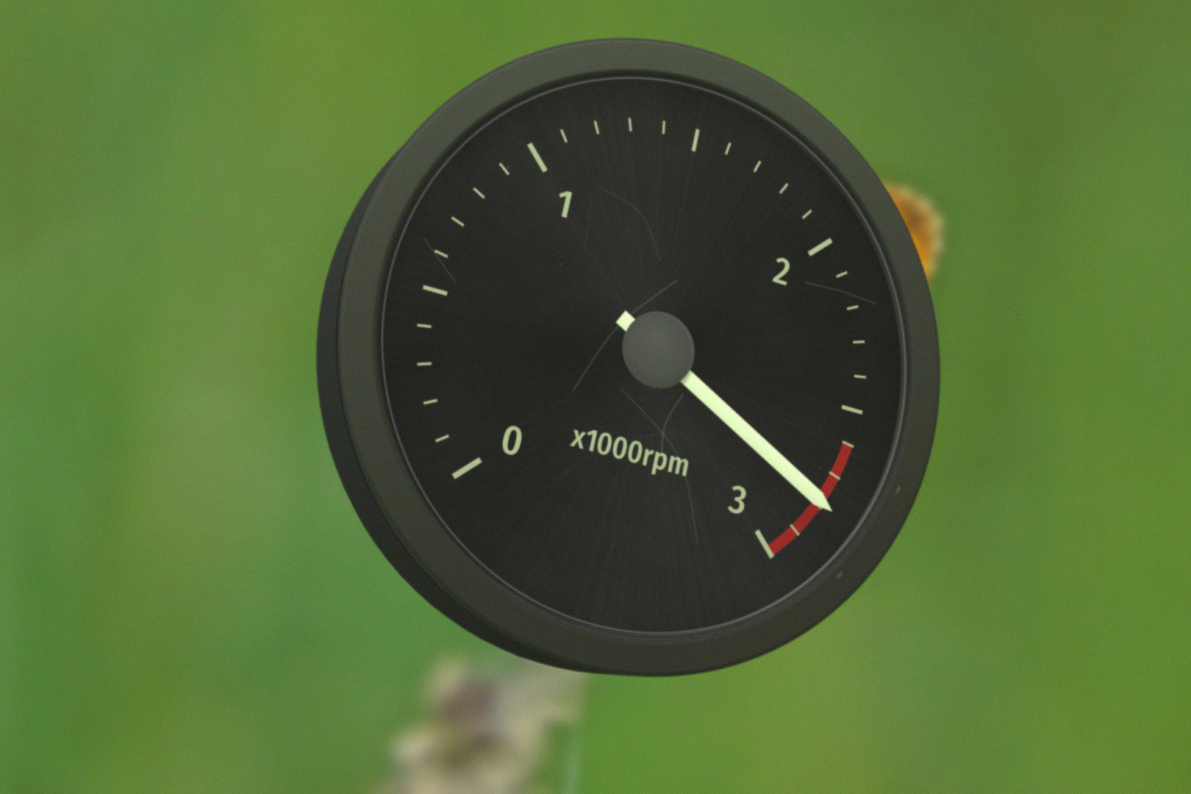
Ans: 2800,rpm
